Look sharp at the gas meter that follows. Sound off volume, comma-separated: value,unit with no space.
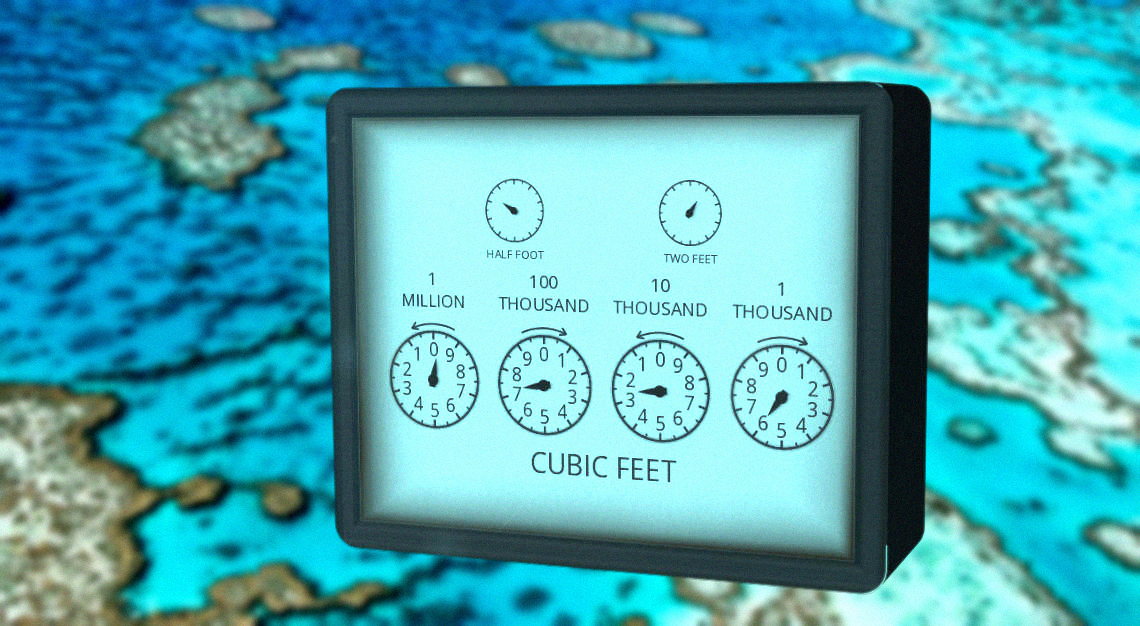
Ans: 972600,ft³
